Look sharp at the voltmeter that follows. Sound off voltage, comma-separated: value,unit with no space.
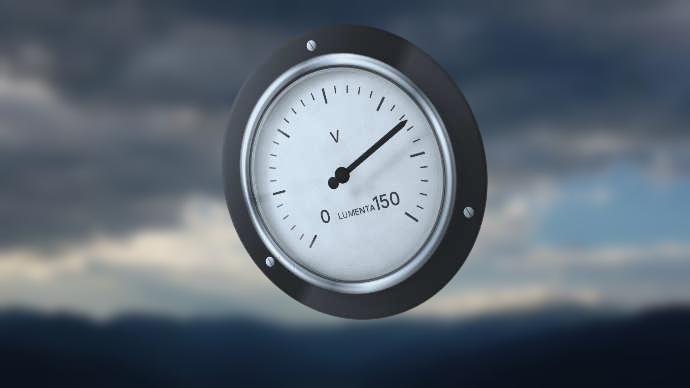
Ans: 112.5,V
